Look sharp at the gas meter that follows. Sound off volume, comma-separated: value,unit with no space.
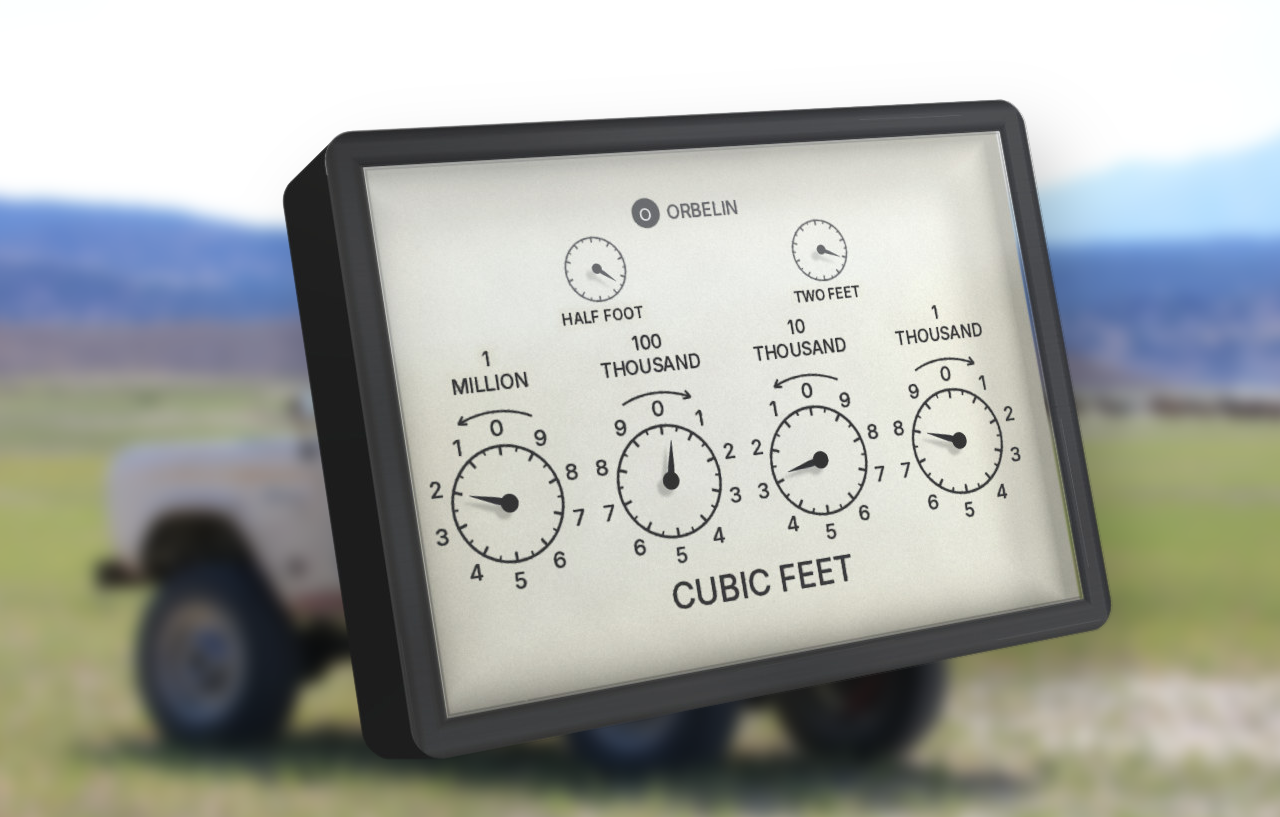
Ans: 202800,ft³
